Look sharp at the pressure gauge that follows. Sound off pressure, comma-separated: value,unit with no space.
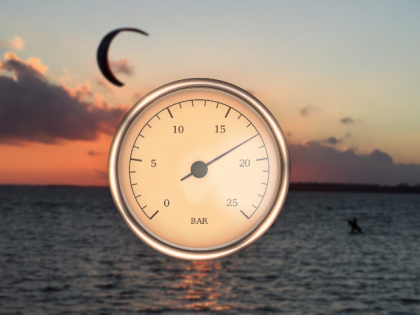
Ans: 18,bar
